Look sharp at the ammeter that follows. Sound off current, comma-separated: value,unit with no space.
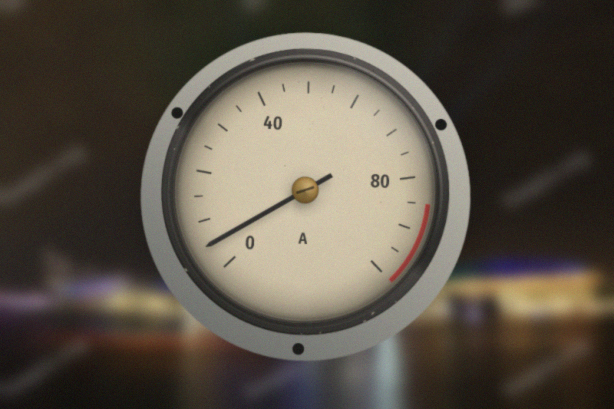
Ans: 5,A
